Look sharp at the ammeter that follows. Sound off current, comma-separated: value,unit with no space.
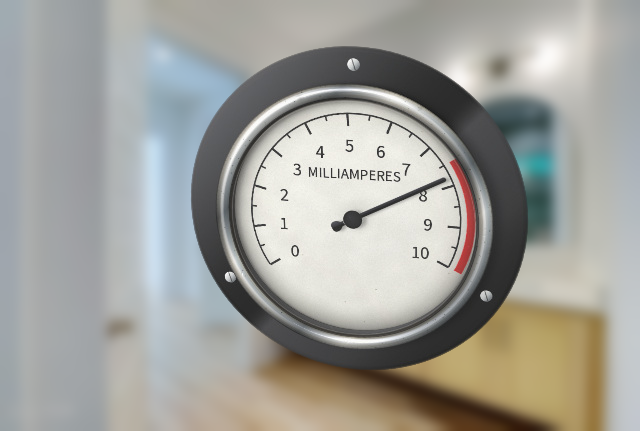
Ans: 7.75,mA
